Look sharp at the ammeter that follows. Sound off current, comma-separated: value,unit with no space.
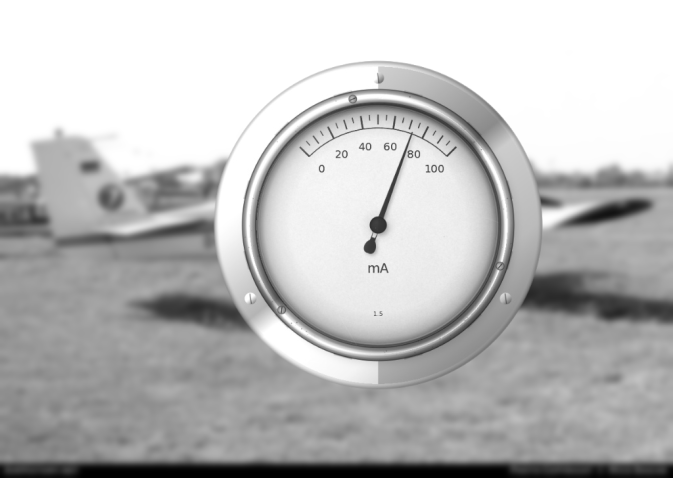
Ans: 72.5,mA
